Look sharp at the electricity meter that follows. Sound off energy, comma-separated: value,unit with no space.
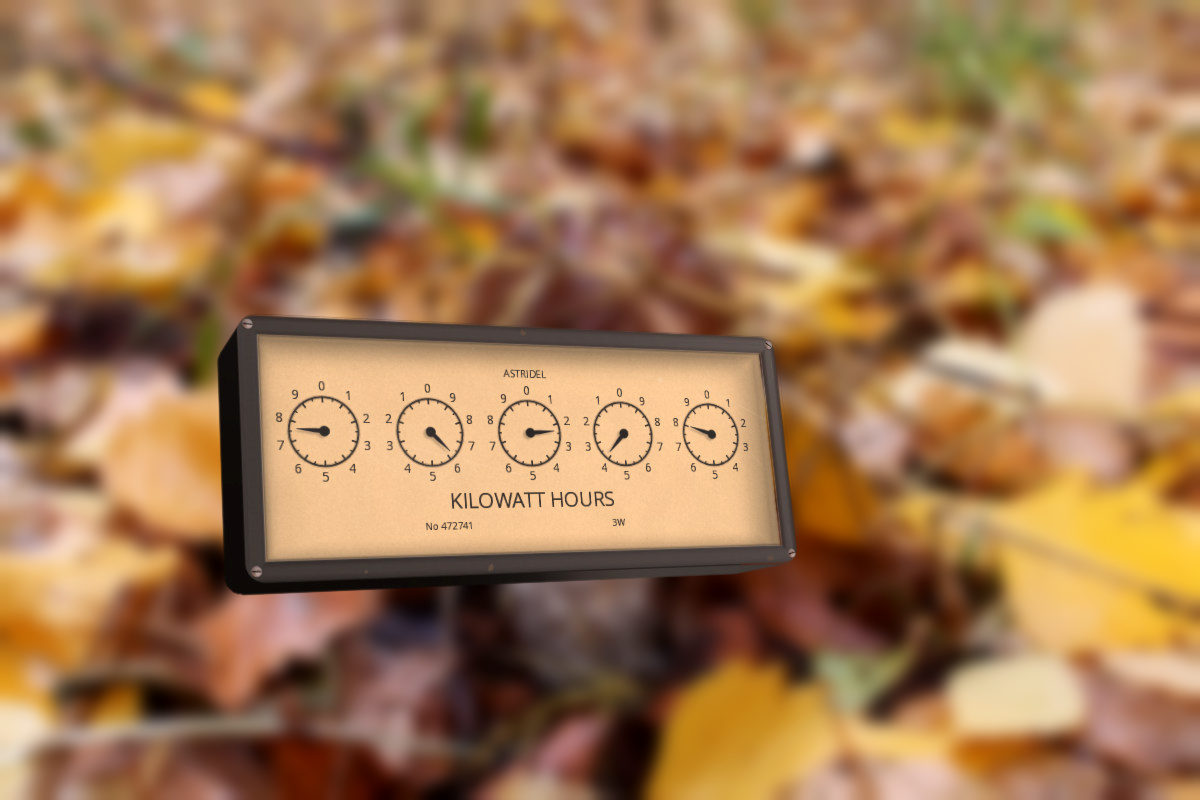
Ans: 76238,kWh
